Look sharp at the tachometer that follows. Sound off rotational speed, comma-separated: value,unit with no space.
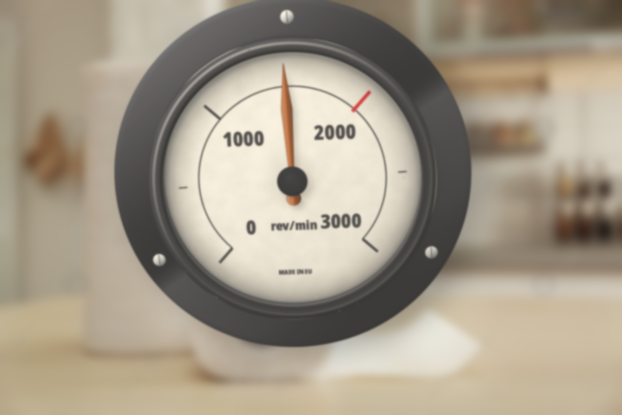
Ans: 1500,rpm
